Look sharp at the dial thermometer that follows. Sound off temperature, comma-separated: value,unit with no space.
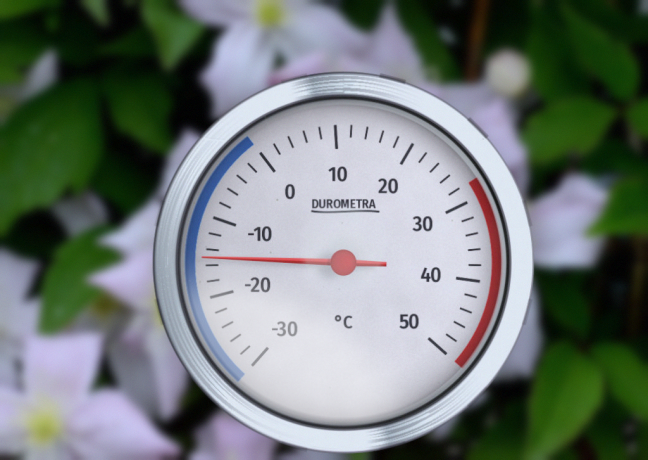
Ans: -15,°C
